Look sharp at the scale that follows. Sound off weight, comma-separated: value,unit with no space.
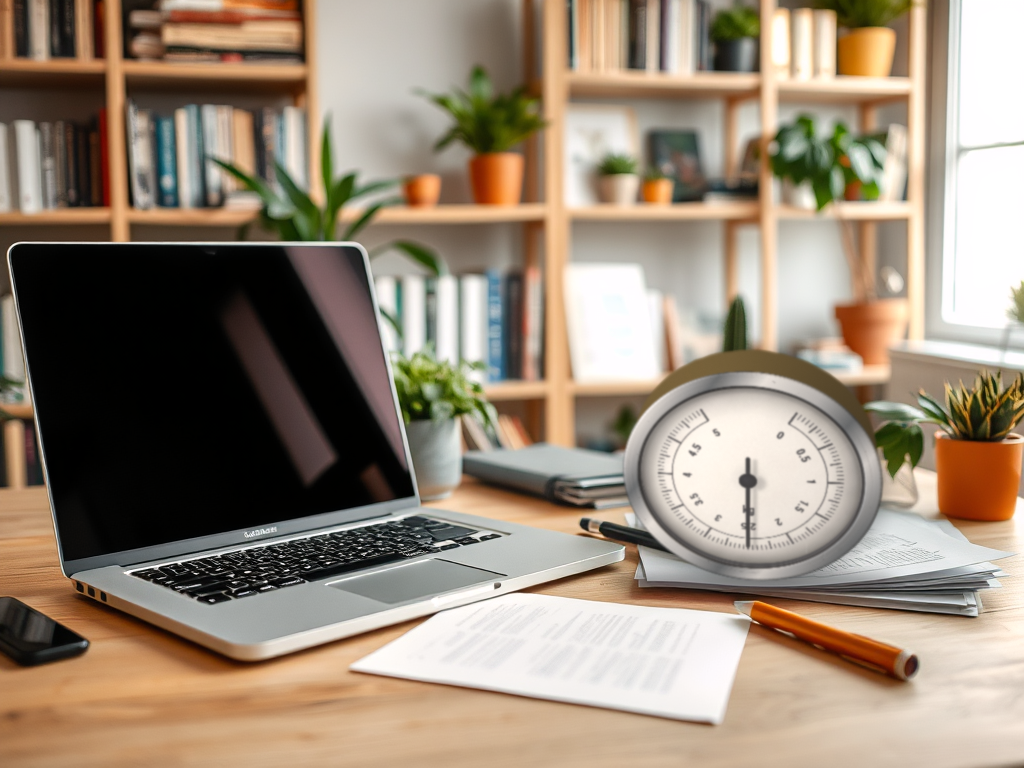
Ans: 2.5,kg
